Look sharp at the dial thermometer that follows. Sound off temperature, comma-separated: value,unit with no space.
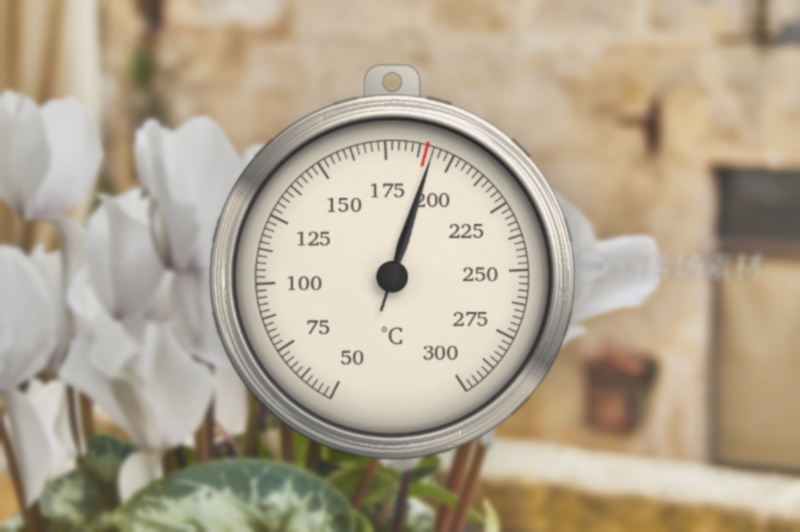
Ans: 192.5,°C
